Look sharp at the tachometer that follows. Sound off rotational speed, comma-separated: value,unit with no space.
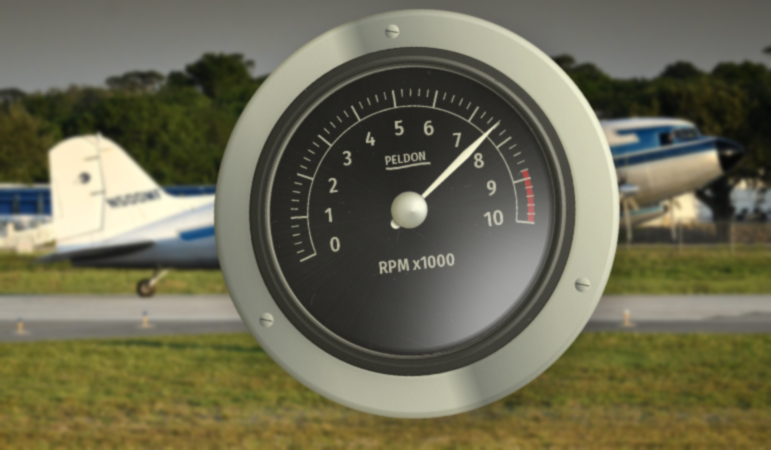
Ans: 7600,rpm
